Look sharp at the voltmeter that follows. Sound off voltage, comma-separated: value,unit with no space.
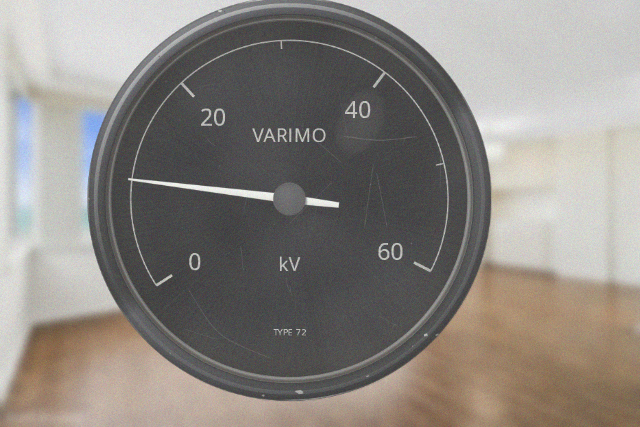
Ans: 10,kV
